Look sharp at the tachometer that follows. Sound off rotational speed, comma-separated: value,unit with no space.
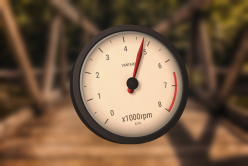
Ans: 4750,rpm
